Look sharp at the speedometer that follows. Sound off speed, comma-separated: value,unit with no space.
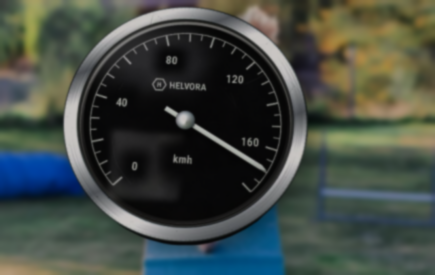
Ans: 170,km/h
